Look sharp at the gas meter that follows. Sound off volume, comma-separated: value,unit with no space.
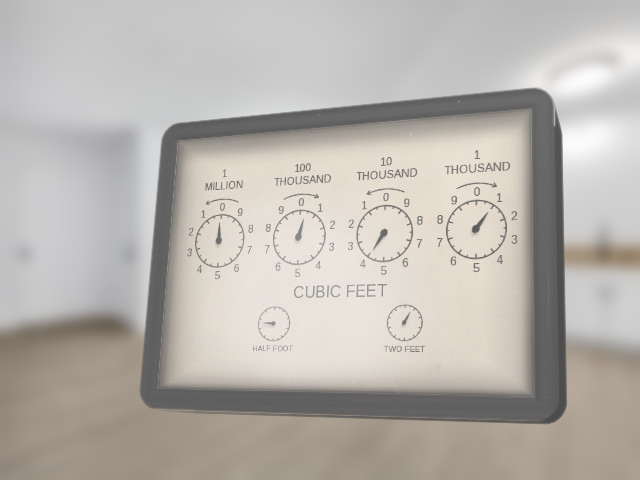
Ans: 4100,ft³
